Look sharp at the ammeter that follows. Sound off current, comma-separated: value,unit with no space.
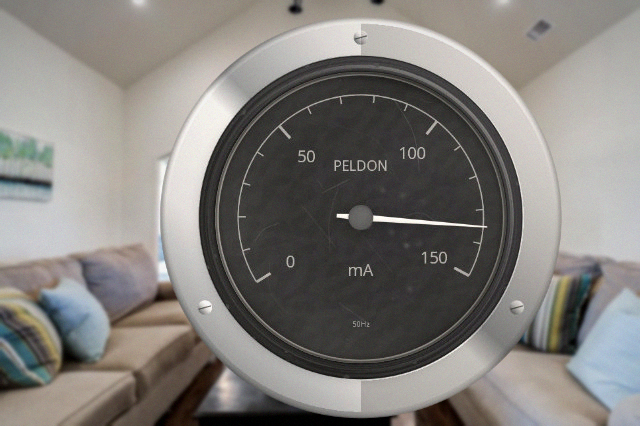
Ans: 135,mA
